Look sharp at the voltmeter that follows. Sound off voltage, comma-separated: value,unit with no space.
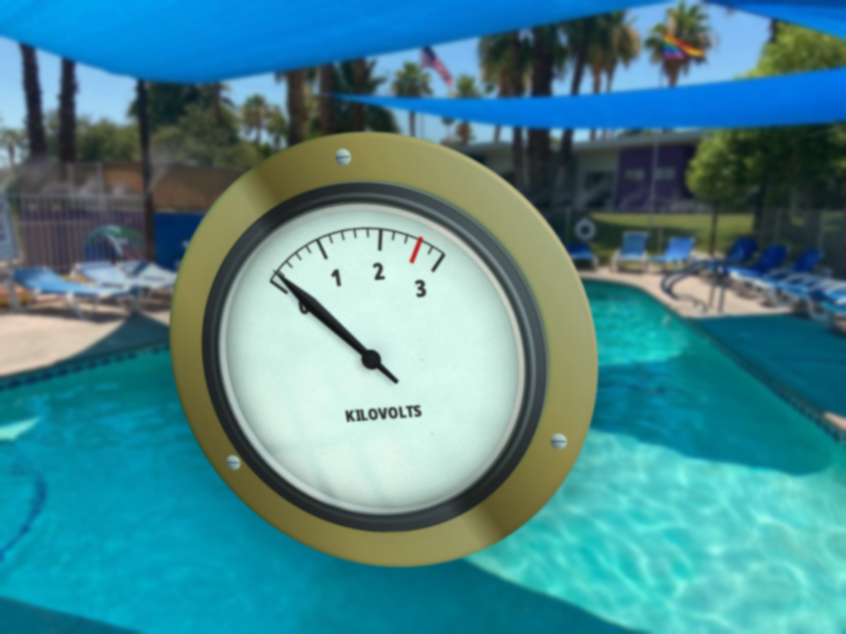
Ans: 0.2,kV
